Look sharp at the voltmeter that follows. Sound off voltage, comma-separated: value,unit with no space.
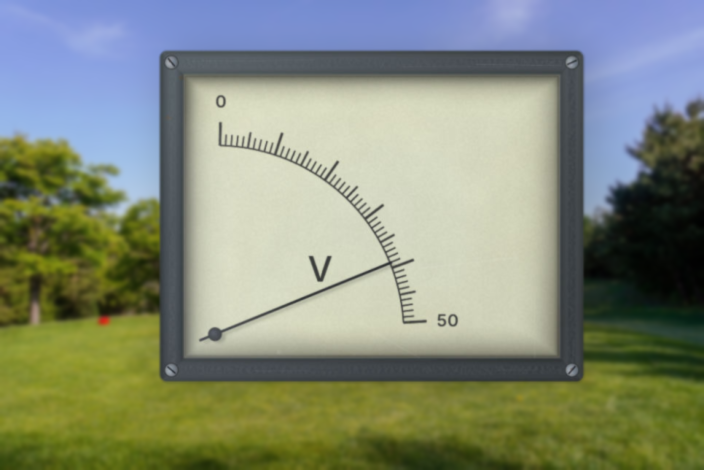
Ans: 39,V
